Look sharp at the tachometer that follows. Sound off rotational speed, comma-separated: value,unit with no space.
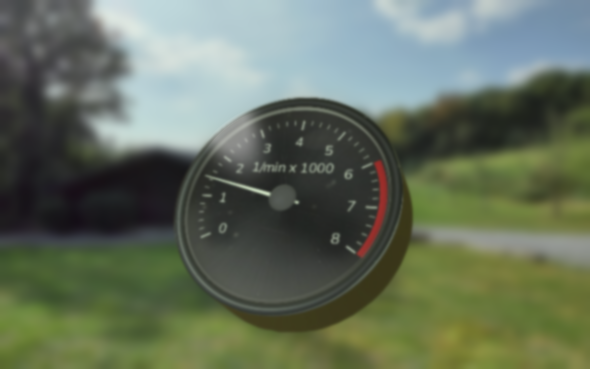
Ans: 1400,rpm
